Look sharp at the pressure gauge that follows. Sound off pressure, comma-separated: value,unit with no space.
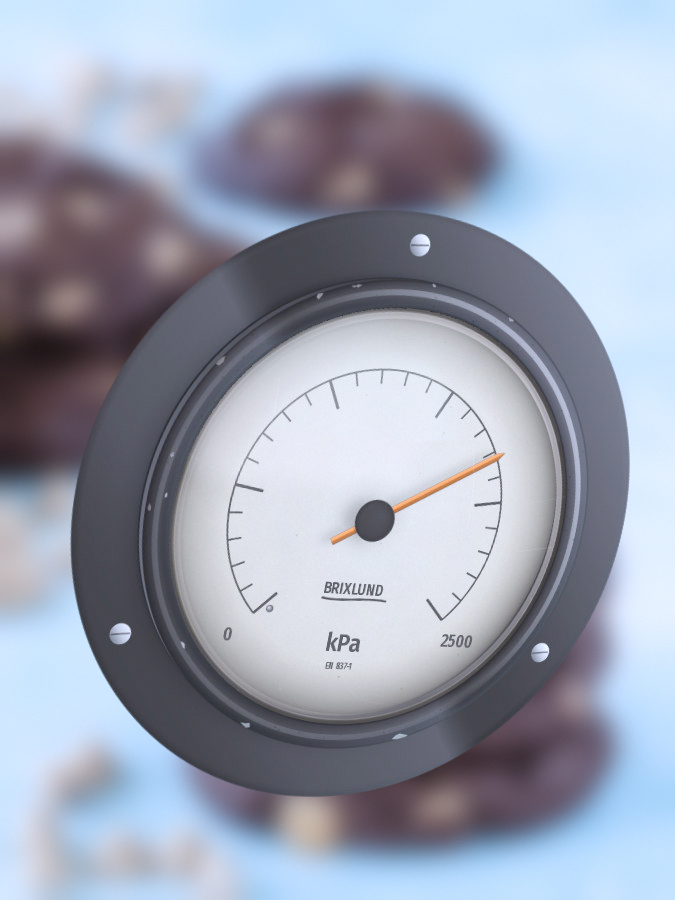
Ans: 1800,kPa
